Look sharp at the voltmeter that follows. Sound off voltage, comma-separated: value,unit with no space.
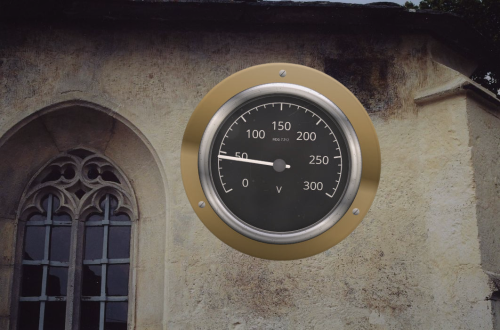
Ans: 45,V
